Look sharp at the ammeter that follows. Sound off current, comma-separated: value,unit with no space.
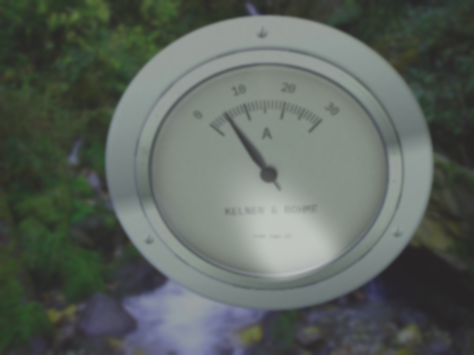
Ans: 5,A
